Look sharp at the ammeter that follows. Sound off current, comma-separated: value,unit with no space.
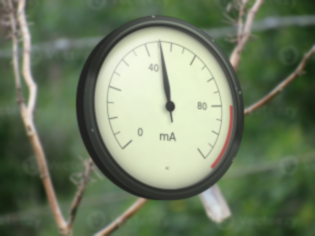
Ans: 45,mA
